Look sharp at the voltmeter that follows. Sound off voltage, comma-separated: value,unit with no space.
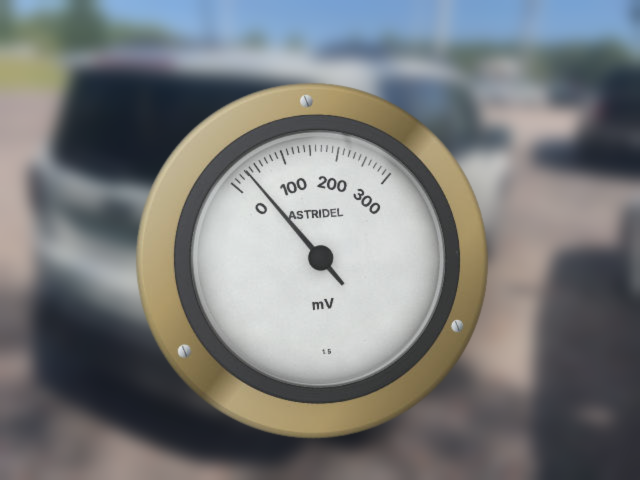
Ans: 30,mV
